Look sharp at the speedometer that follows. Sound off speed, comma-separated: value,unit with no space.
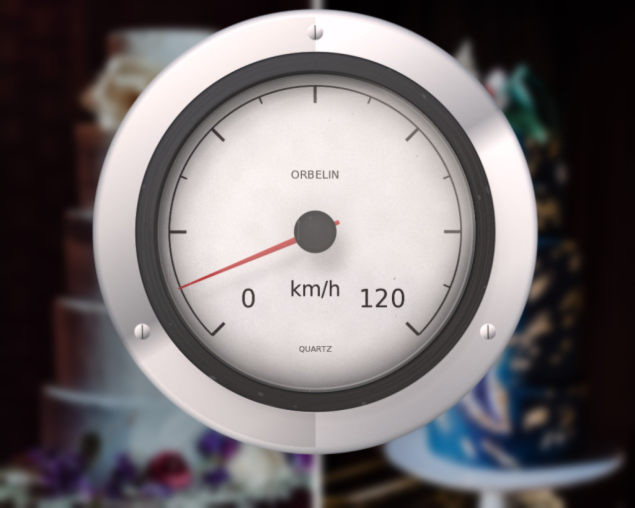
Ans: 10,km/h
